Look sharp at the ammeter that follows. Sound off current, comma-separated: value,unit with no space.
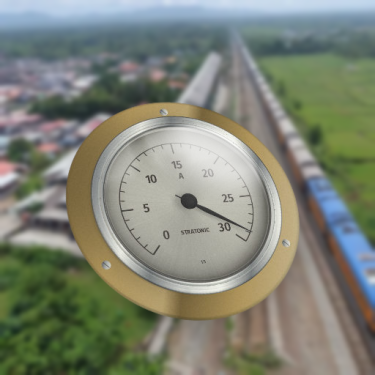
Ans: 29,A
